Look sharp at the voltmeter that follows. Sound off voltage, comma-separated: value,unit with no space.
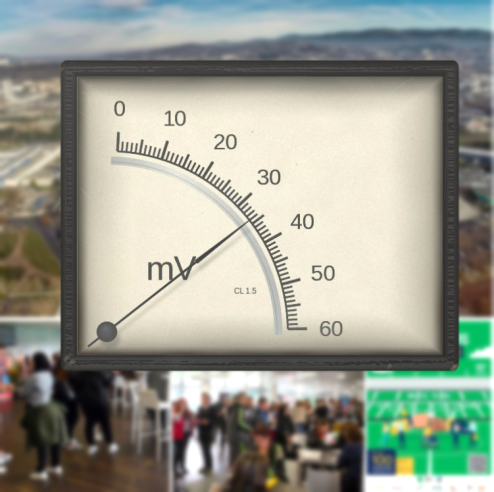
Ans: 34,mV
